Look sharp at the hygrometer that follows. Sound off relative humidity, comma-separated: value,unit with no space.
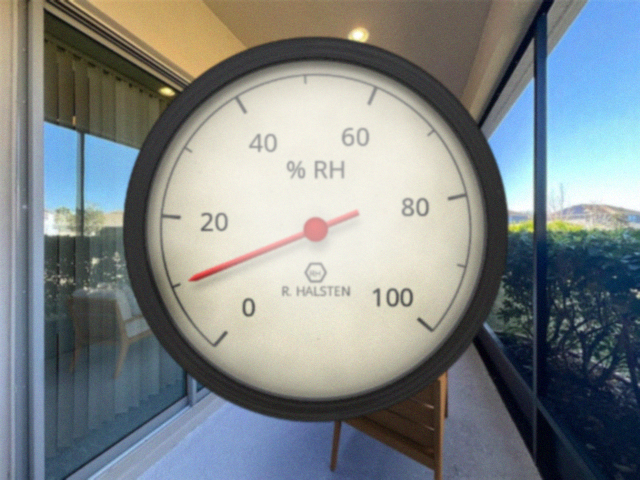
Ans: 10,%
